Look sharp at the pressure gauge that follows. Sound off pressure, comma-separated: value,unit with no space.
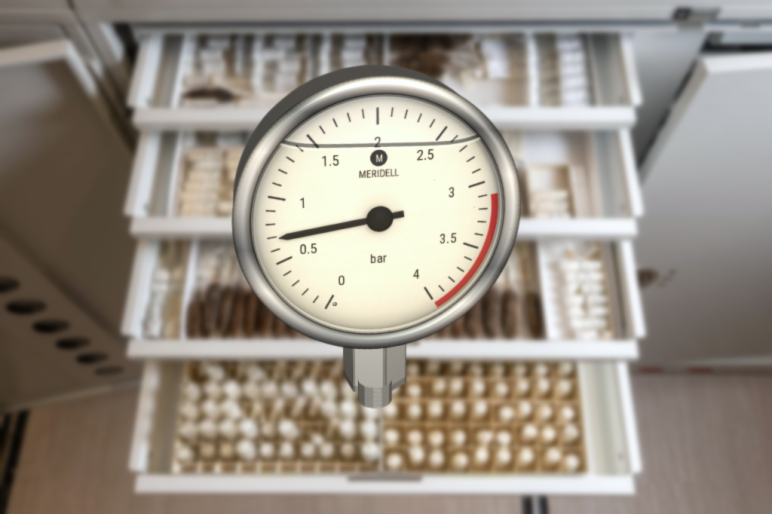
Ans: 0.7,bar
